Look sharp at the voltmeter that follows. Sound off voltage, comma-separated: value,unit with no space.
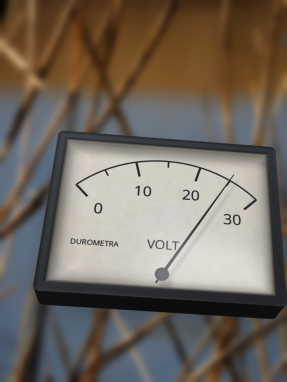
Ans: 25,V
